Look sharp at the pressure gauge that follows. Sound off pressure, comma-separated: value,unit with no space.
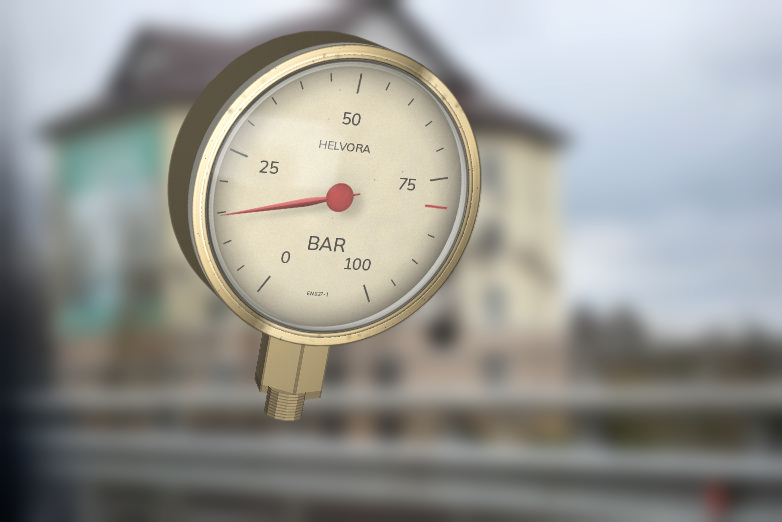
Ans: 15,bar
